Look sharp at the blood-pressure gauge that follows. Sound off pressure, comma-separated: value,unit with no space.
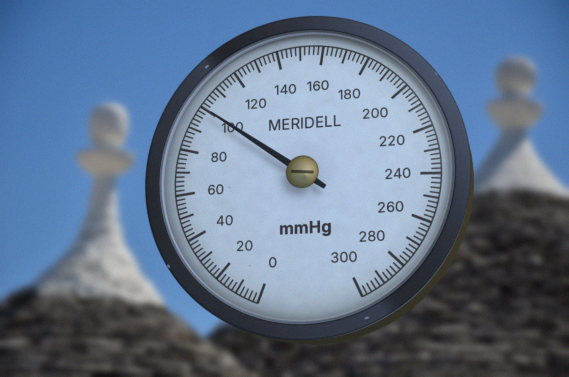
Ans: 100,mmHg
